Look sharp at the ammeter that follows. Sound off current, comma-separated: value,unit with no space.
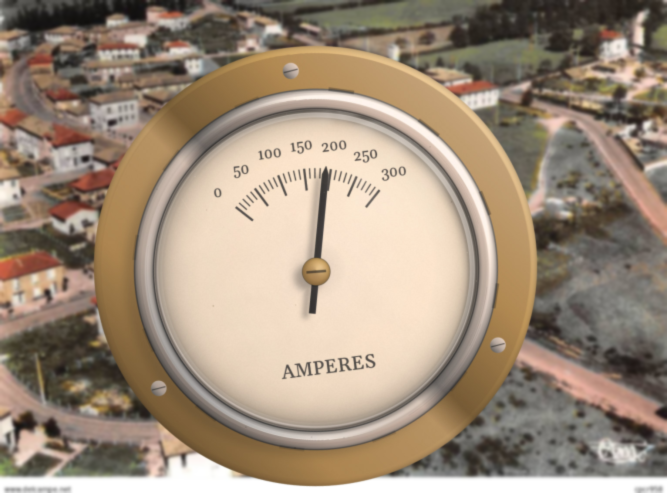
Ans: 190,A
